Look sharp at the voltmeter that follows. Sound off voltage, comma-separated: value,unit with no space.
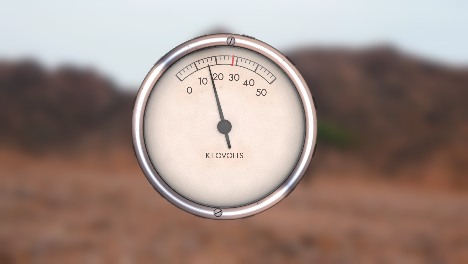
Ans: 16,kV
